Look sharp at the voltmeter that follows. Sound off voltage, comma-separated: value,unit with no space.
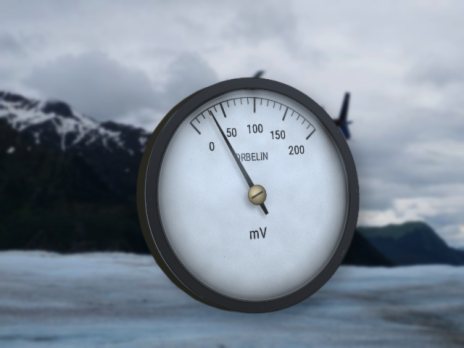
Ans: 30,mV
